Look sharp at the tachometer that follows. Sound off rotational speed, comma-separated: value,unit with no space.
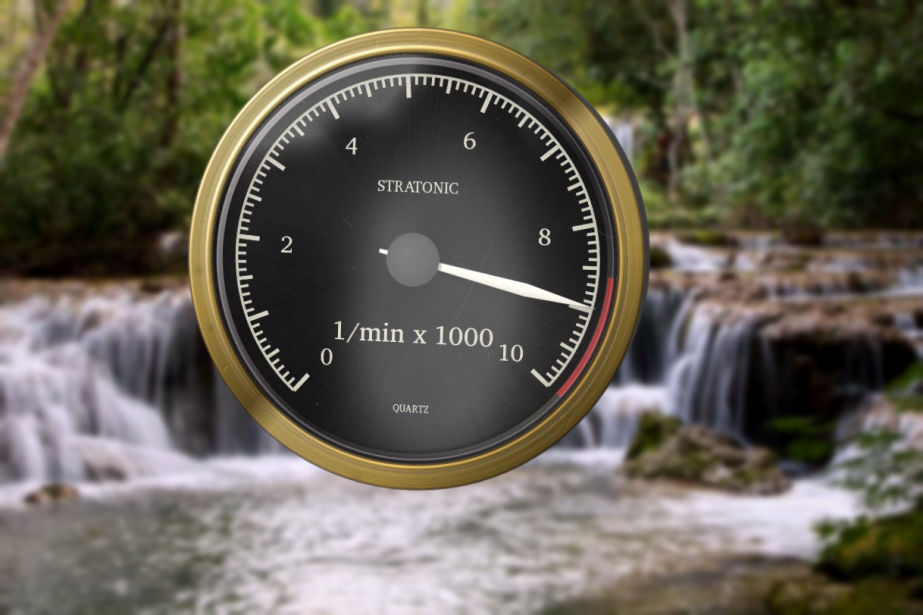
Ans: 8950,rpm
